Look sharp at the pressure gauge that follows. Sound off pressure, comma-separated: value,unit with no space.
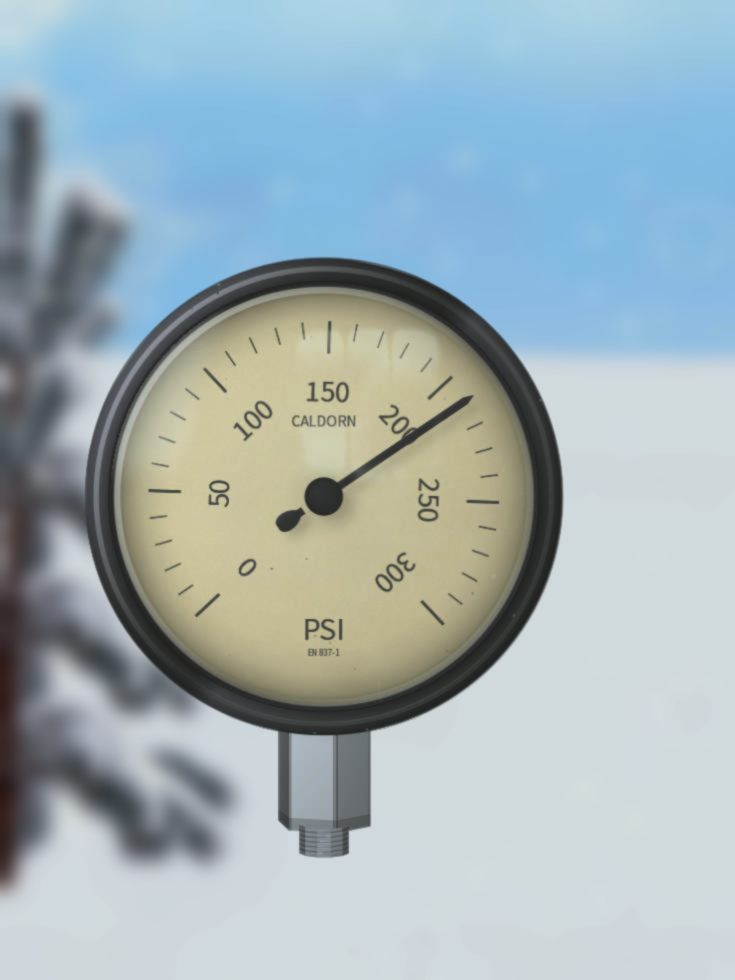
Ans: 210,psi
